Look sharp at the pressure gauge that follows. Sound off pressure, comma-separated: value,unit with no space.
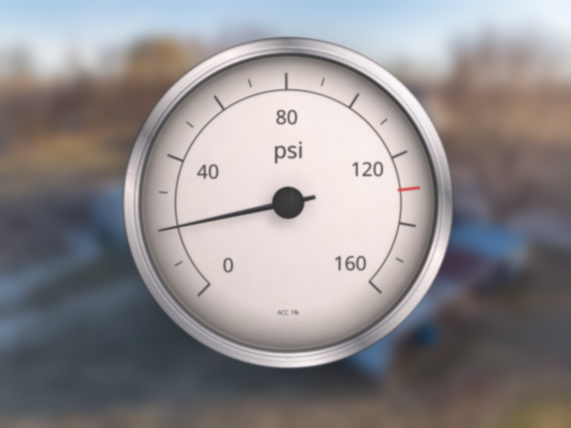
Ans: 20,psi
